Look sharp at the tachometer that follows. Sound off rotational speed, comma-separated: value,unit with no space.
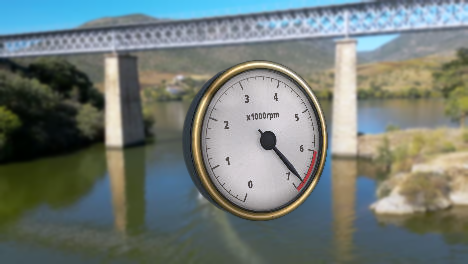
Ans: 6800,rpm
